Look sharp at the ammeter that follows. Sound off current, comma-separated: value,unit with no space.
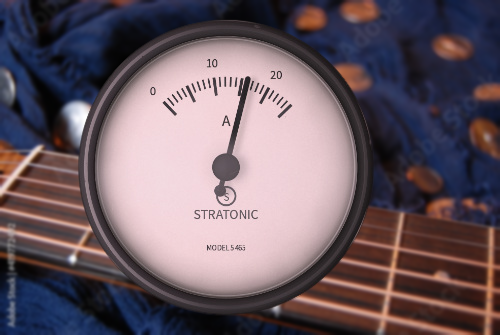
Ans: 16,A
